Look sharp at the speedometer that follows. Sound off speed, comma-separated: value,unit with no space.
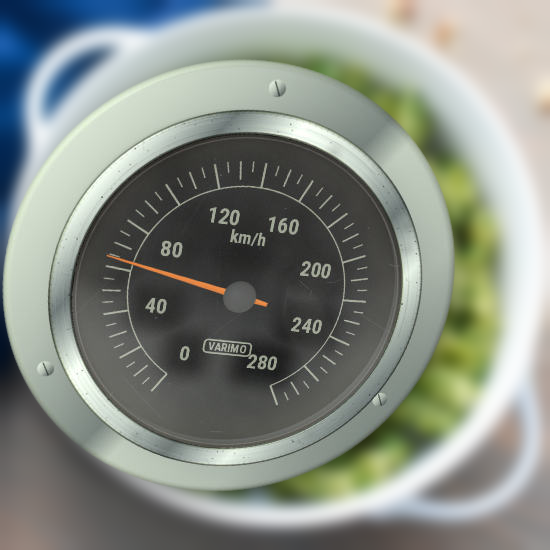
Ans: 65,km/h
